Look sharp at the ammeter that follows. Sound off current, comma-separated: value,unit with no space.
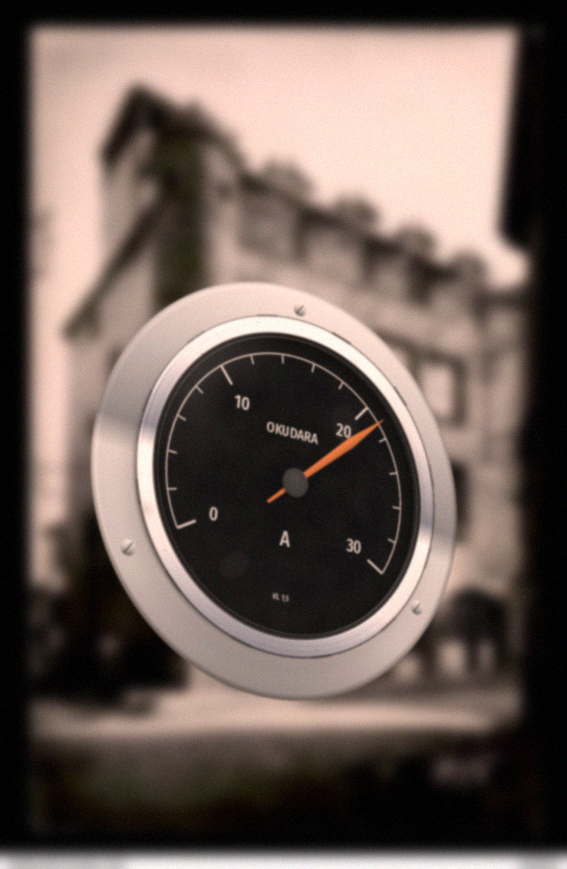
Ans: 21,A
